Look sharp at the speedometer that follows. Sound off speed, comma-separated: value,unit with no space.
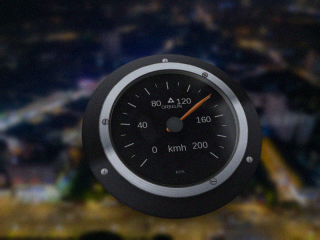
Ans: 140,km/h
